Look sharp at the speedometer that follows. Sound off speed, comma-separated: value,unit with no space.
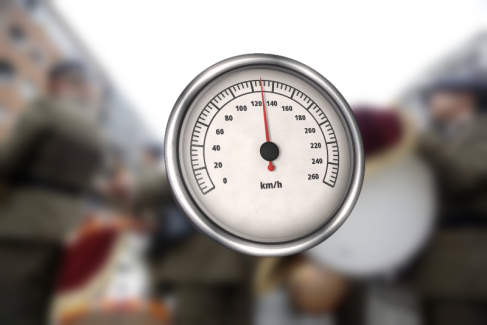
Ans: 128,km/h
